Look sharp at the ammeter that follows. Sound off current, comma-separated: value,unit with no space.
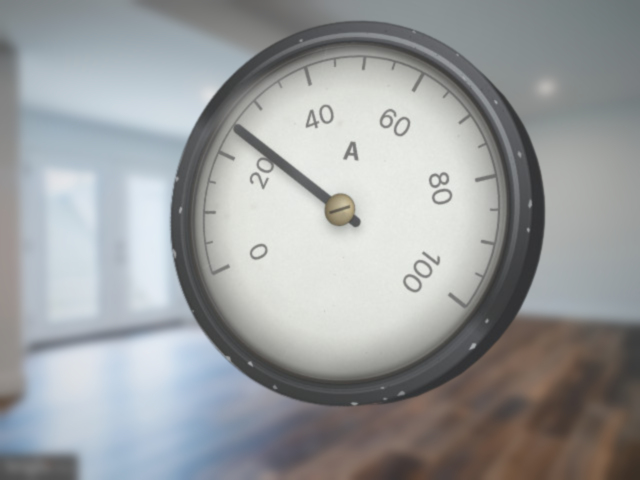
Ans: 25,A
